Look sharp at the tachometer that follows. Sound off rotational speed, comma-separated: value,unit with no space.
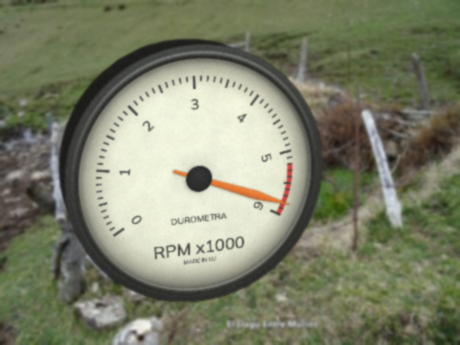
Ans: 5800,rpm
